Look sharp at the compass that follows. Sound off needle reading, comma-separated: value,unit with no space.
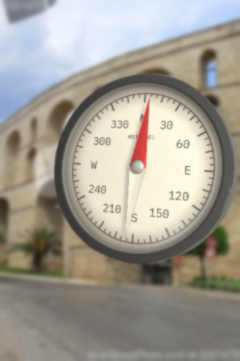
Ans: 5,°
